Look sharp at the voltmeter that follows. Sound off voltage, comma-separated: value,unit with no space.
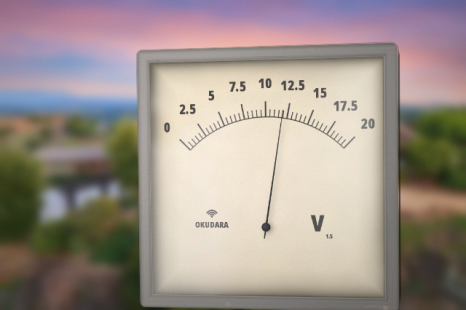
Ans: 12,V
